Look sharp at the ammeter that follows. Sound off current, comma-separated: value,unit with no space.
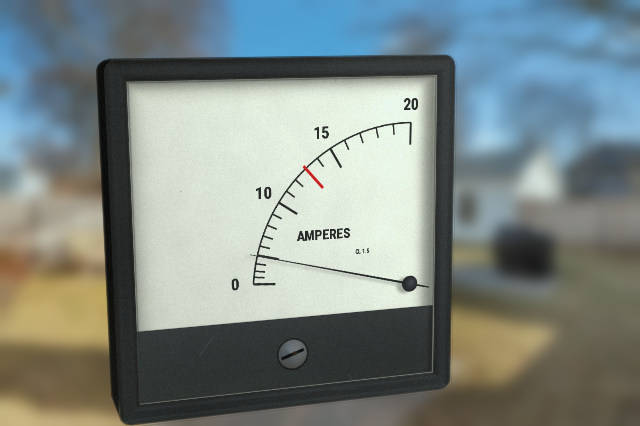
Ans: 5,A
